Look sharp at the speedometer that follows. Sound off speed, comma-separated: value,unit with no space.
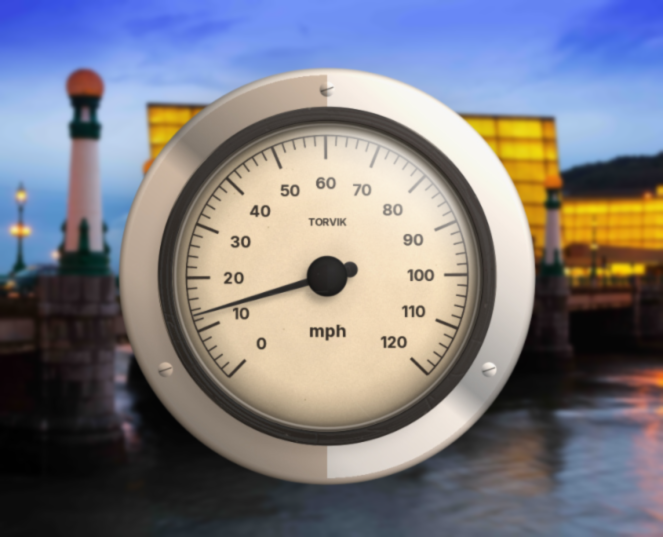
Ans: 13,mph
